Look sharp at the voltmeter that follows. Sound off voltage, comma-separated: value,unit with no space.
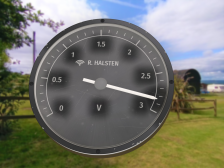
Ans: 2.85,V
